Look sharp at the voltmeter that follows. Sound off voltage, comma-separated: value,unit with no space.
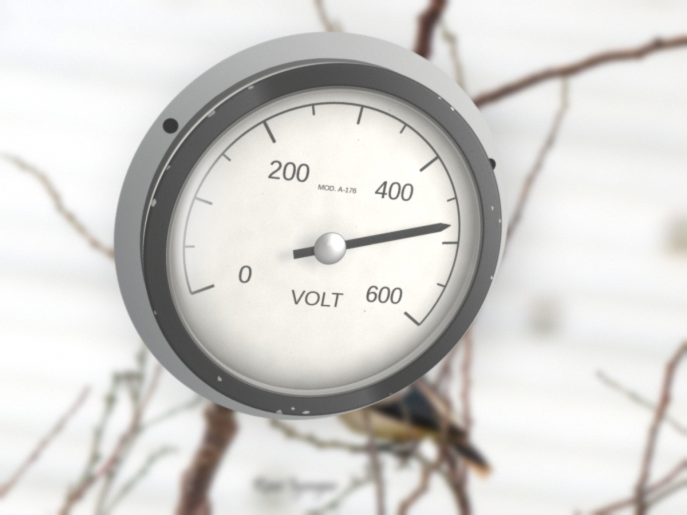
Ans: 475,V
